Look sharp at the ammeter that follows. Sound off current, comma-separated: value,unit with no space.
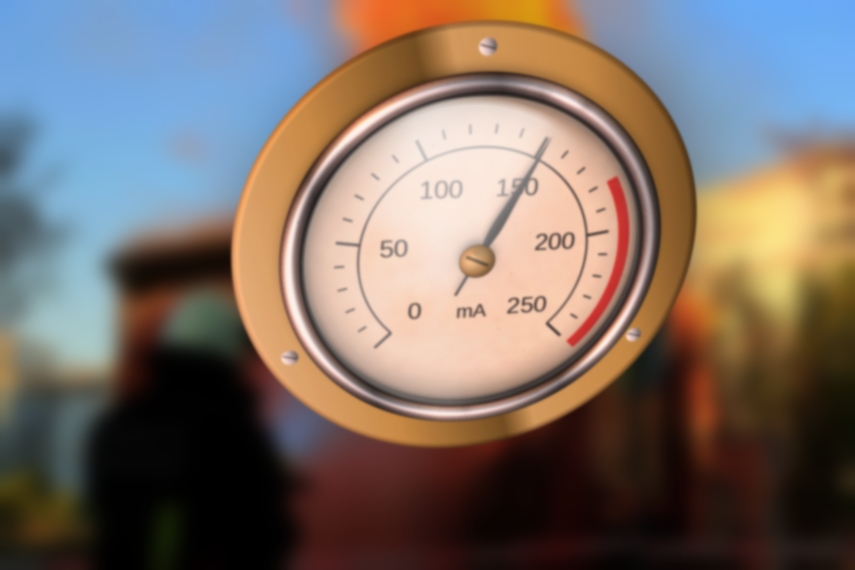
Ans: 150,mA
